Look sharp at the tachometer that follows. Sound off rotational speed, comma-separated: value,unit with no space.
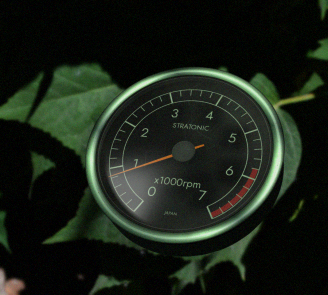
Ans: 800,rpm
